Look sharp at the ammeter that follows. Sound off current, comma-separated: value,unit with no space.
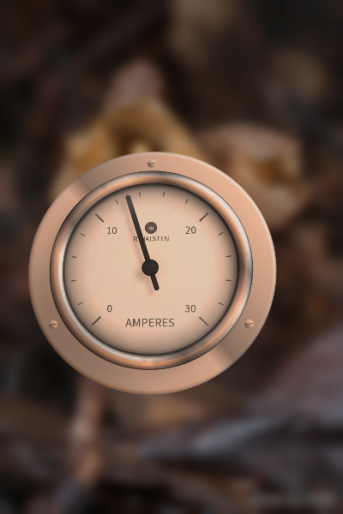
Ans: 13,A
